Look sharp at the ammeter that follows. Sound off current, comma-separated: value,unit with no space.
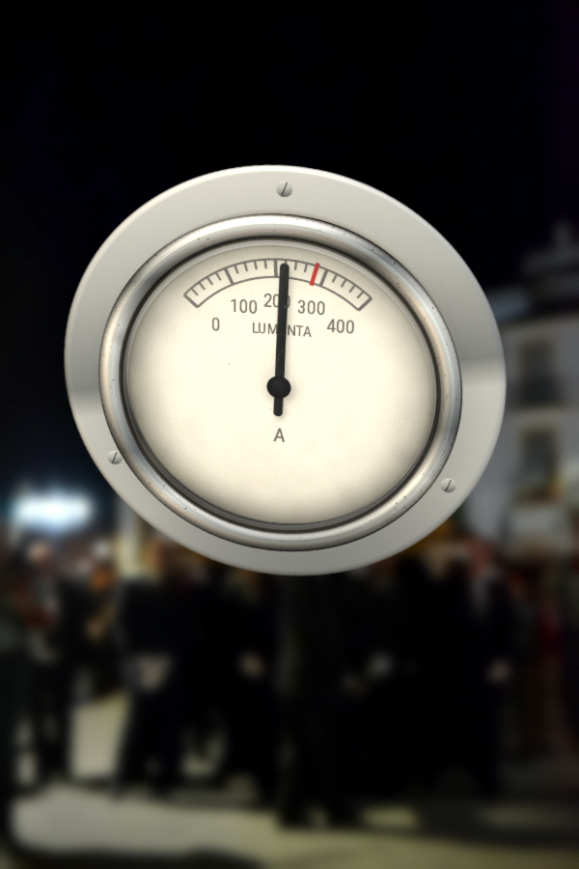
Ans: 220,A
